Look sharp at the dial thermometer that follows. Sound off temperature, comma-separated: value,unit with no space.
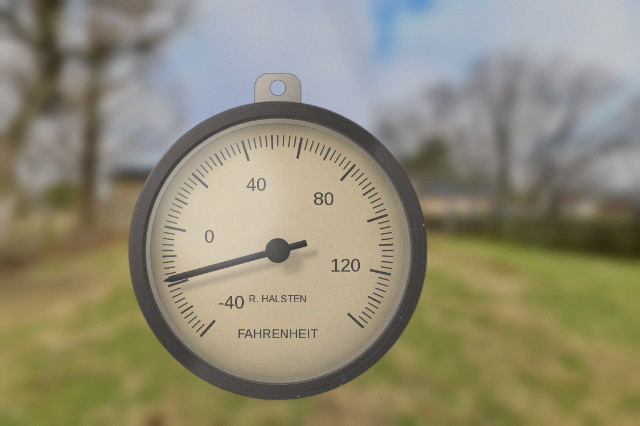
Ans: -18,°F
